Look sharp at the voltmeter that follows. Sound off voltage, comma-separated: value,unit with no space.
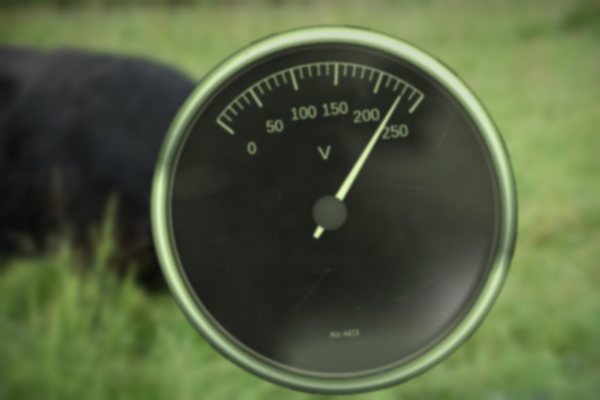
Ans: 230,V
